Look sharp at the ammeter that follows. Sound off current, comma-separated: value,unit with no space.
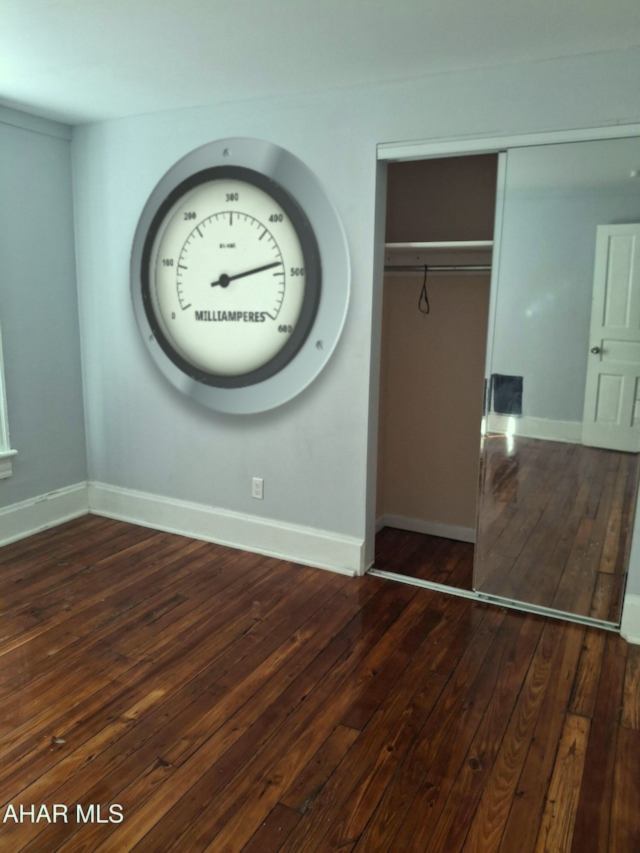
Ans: 480,mA
